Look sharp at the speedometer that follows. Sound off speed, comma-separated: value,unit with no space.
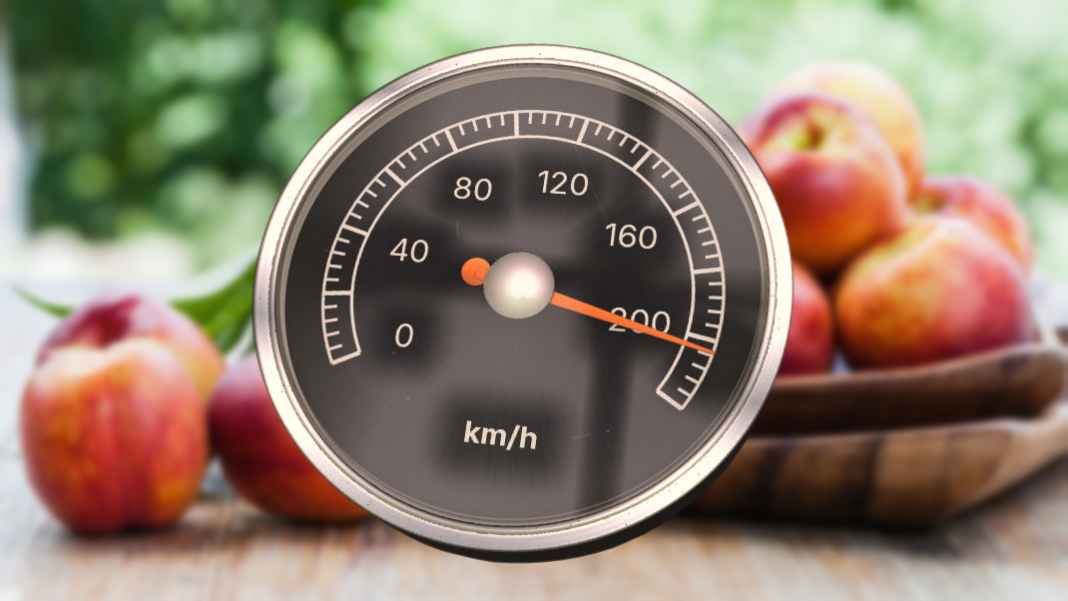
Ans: 204,km/h
